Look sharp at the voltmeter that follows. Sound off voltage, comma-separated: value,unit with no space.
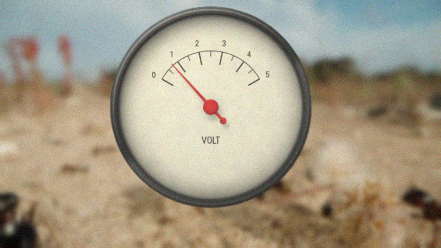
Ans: 0.75,V
